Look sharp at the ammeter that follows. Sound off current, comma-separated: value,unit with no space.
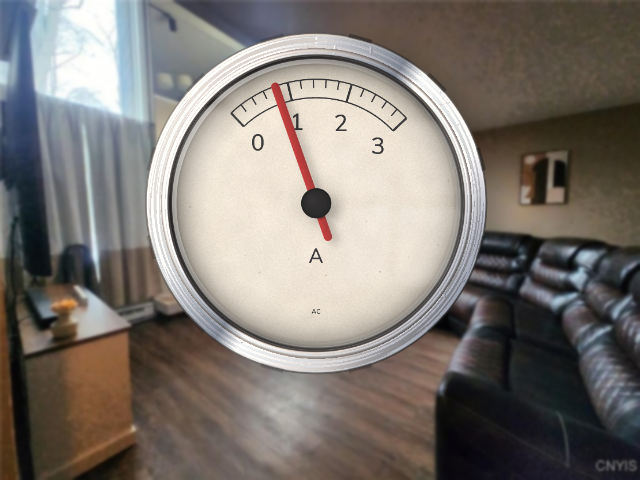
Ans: 0.8,A
